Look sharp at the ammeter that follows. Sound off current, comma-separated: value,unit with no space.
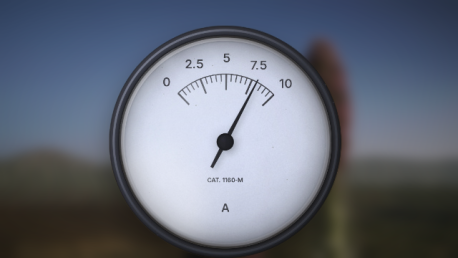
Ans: 8,A
